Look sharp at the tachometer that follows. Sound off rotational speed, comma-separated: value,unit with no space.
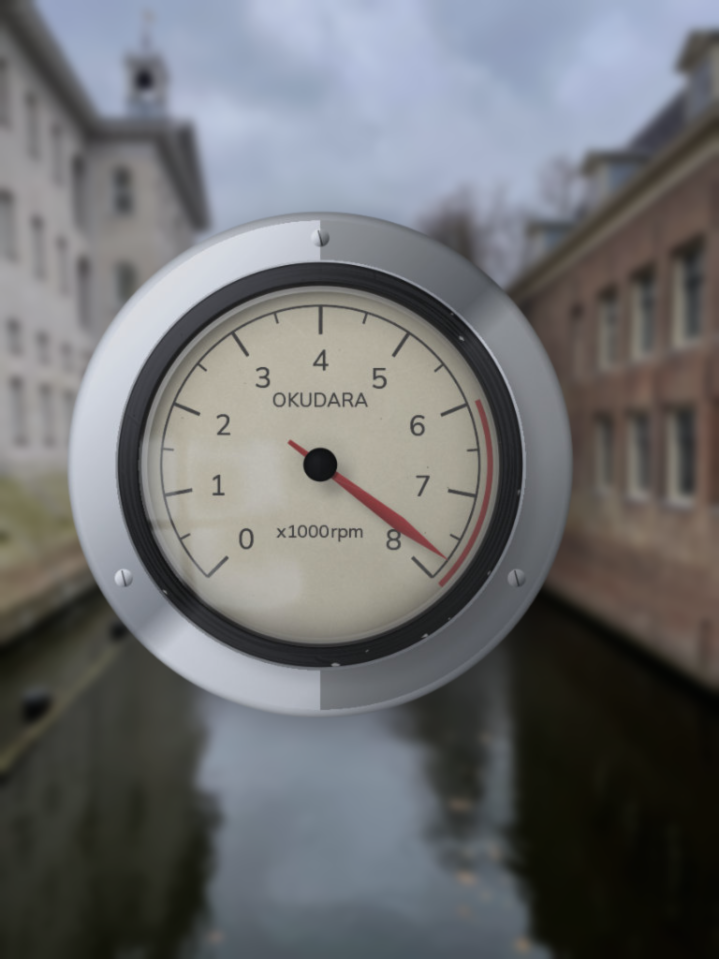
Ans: 7750,rpm
